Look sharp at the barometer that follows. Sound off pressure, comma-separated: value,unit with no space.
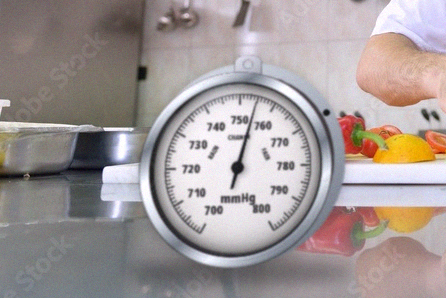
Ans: 755,mmHg
